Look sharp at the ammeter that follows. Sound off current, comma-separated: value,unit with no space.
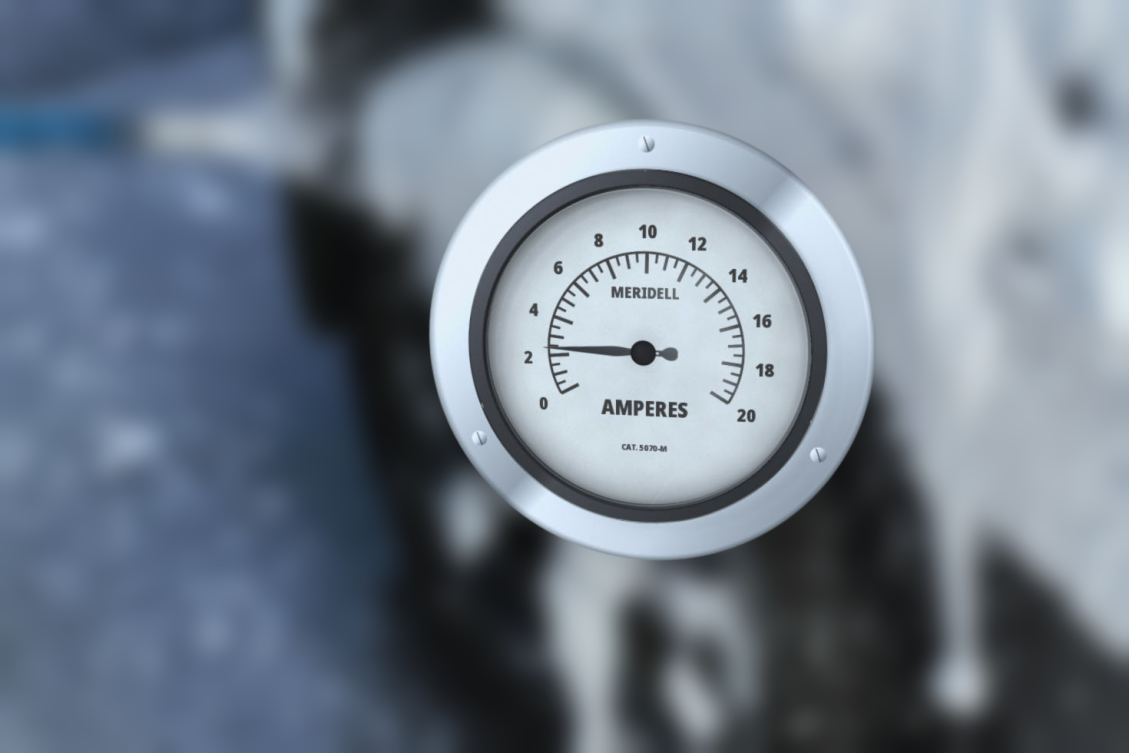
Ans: 2.5,A
